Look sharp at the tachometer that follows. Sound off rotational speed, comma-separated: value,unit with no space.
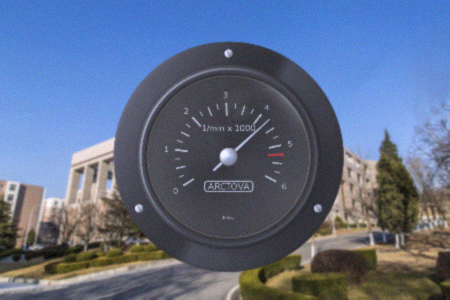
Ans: 4250,rpm
